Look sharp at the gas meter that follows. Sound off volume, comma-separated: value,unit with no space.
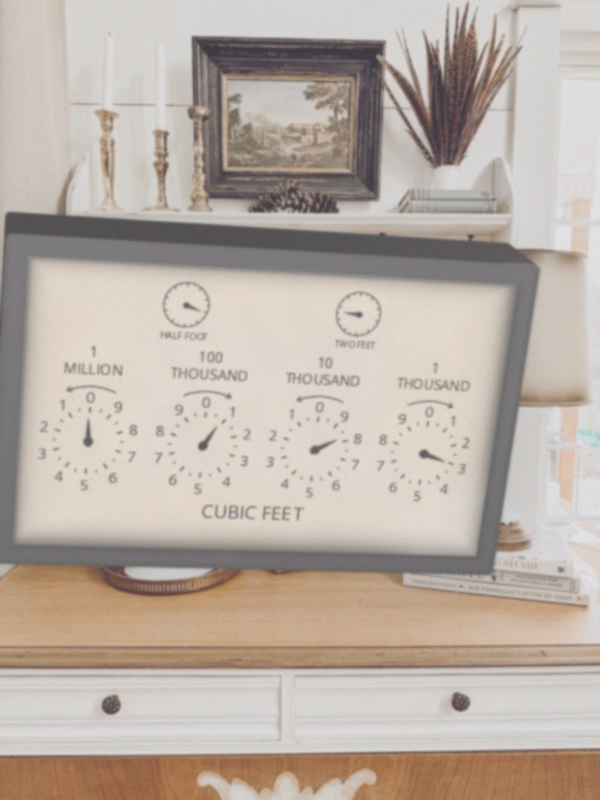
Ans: 8300,ft³
